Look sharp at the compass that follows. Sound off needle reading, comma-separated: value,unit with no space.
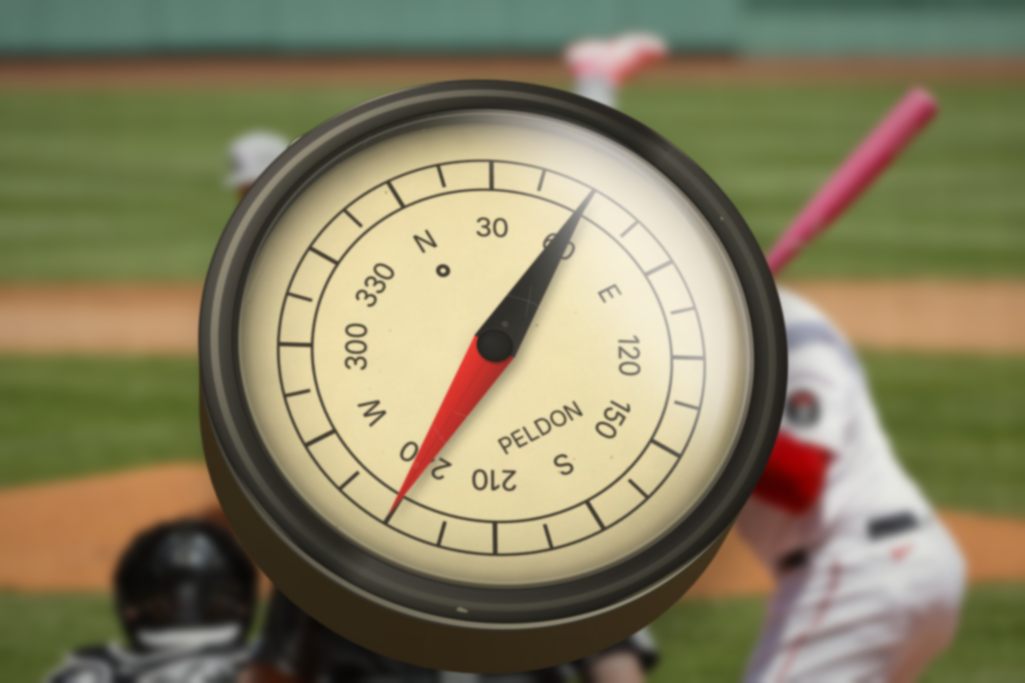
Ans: 240,°
